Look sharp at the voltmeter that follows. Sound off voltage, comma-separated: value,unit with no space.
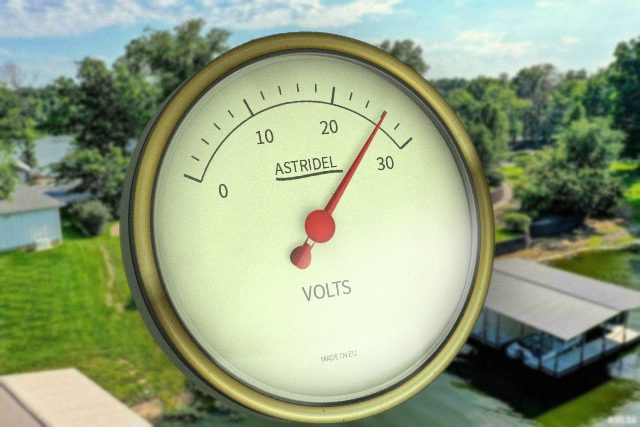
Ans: 26,V
